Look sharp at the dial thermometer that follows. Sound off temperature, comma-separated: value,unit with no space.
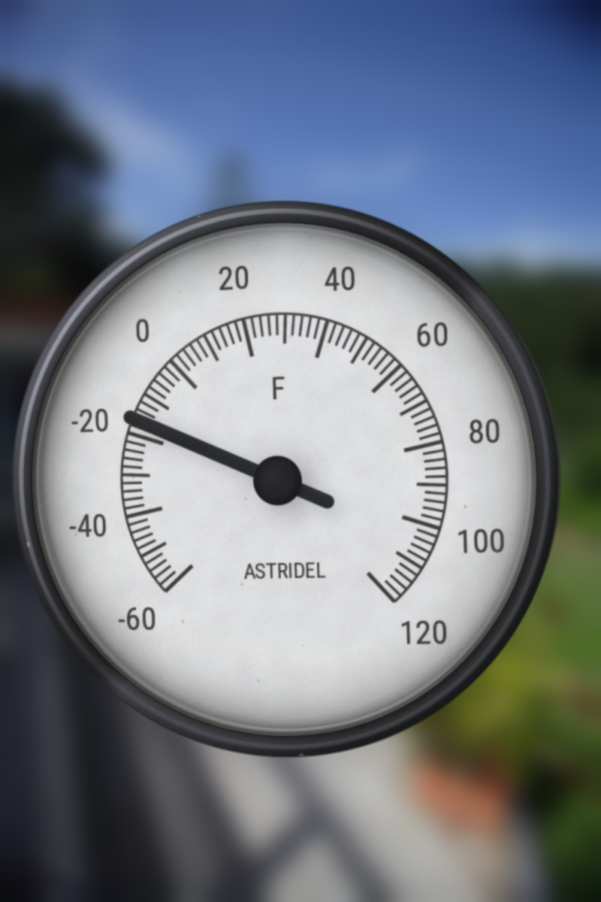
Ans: -16,°F
